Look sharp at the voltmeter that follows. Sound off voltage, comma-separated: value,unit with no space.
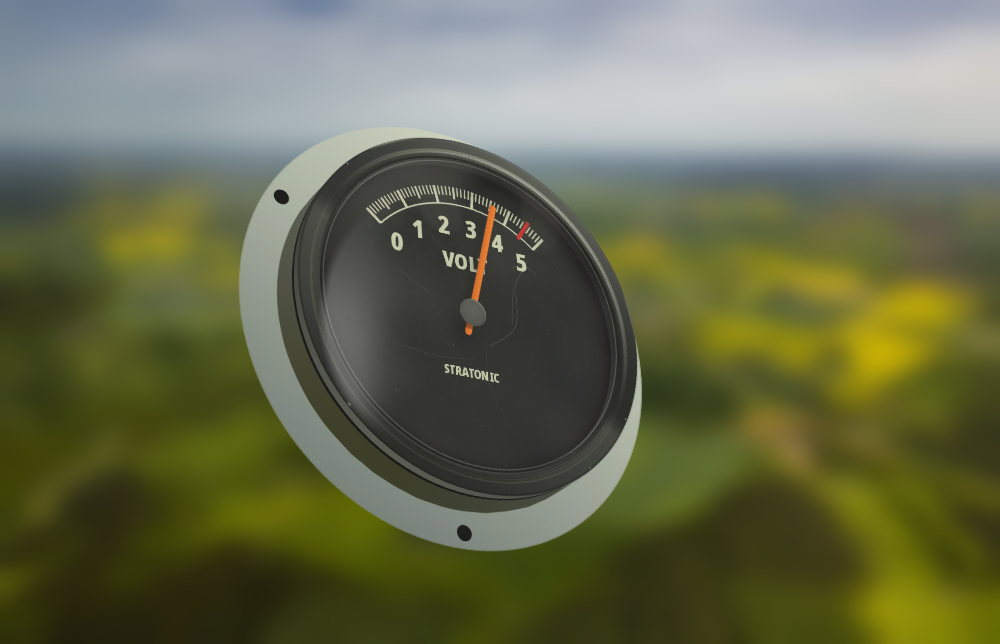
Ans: 3.5,V
